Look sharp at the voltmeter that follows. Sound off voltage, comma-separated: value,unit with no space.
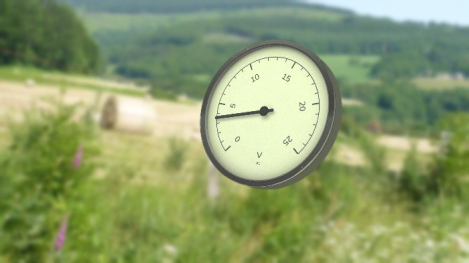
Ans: 3.5,V
